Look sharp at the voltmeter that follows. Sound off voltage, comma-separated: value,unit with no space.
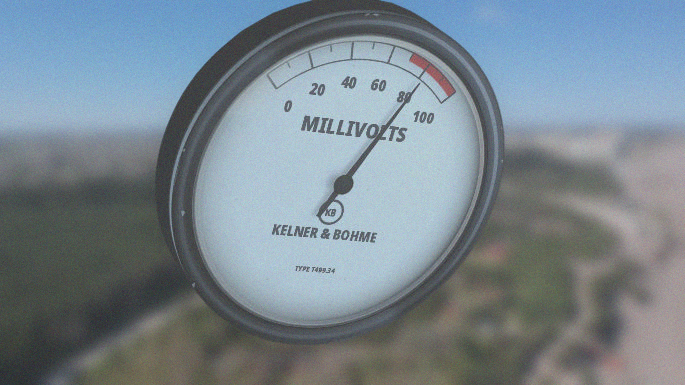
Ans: 80,mV
